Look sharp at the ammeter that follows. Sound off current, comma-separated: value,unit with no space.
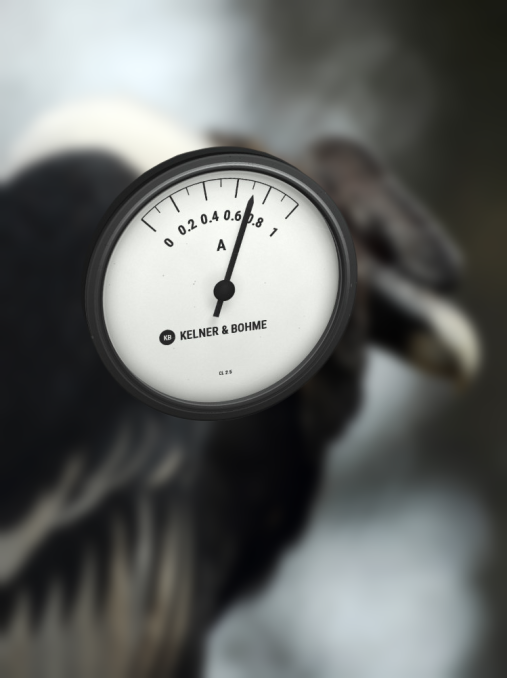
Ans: 0.7,A
